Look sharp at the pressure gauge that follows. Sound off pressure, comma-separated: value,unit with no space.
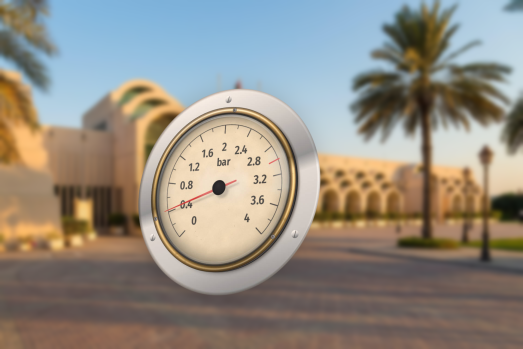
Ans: 0.4,bar
